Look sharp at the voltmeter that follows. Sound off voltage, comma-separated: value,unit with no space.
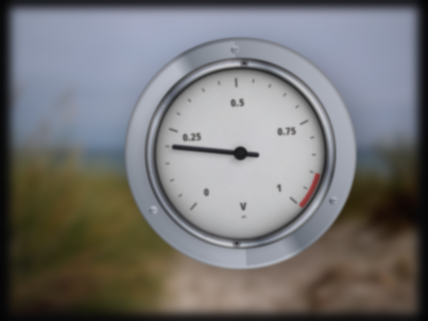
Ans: 0.2,V
